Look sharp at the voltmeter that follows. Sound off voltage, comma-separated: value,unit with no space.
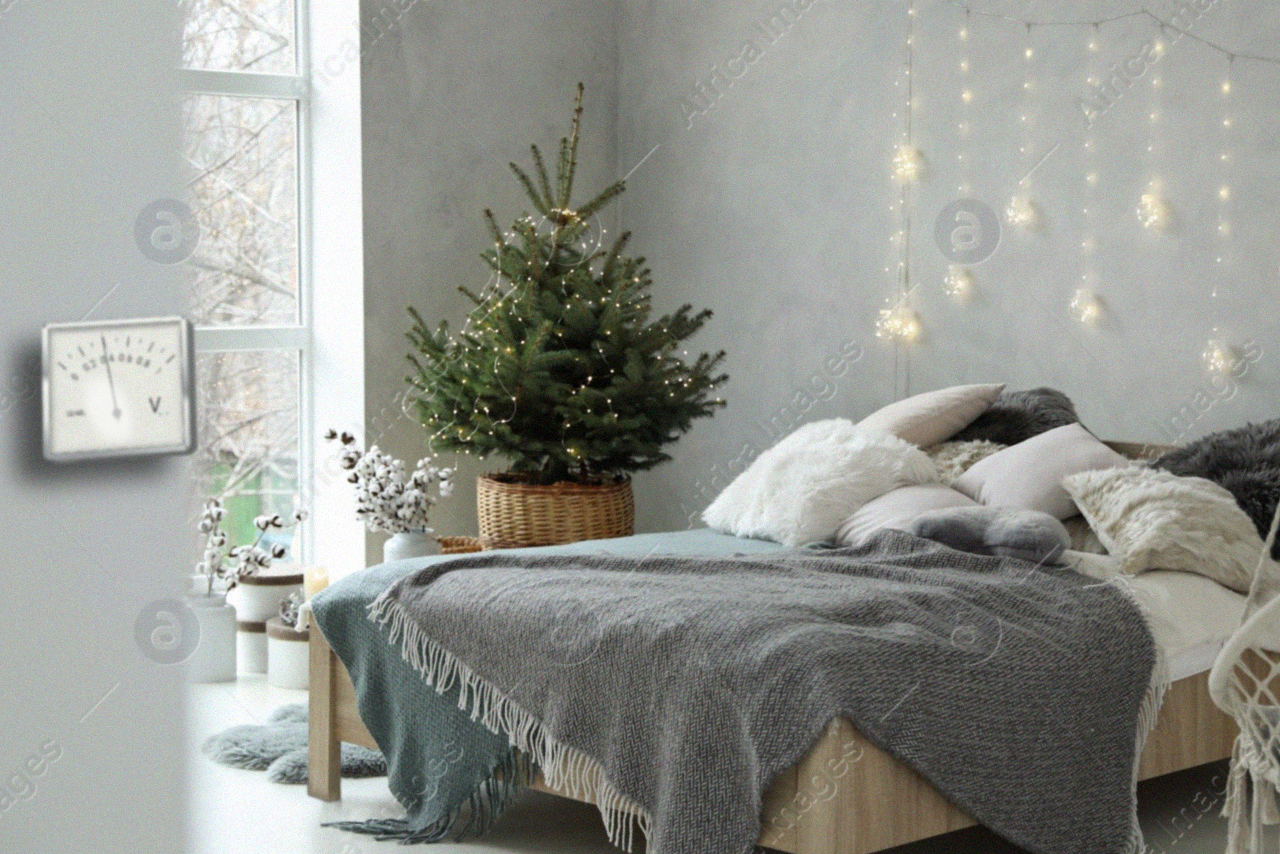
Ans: 0.4,V
